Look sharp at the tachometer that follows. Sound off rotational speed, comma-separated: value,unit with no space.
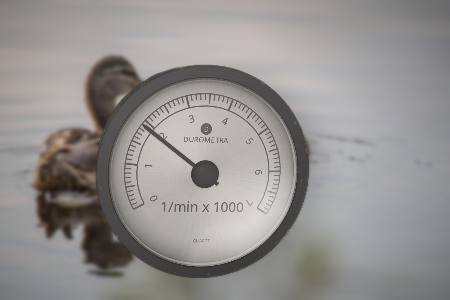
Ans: 1900,rpm
